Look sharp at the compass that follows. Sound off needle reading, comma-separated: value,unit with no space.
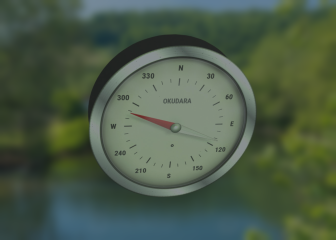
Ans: 290,°
